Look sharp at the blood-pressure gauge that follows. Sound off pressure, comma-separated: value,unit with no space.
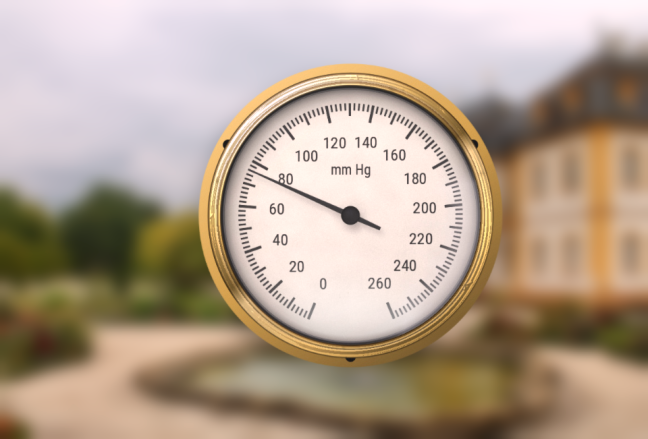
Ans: 76,mmHg
